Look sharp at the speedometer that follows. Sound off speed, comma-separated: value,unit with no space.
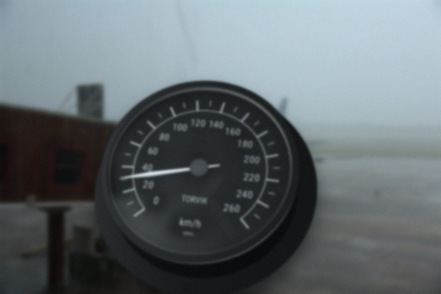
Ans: 30,km/h
